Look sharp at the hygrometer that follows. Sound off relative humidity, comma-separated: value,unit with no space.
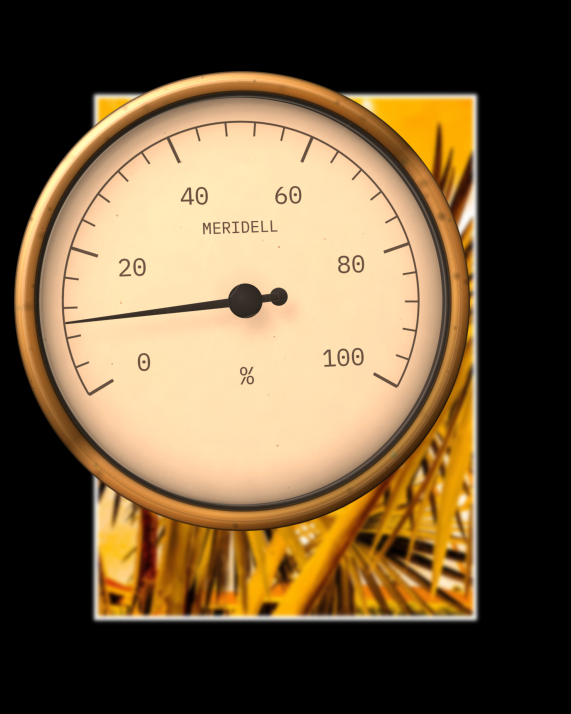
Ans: 10,%
